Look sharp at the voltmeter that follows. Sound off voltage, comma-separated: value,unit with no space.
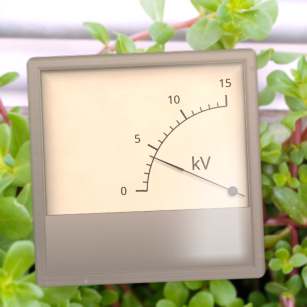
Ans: 4,kV
